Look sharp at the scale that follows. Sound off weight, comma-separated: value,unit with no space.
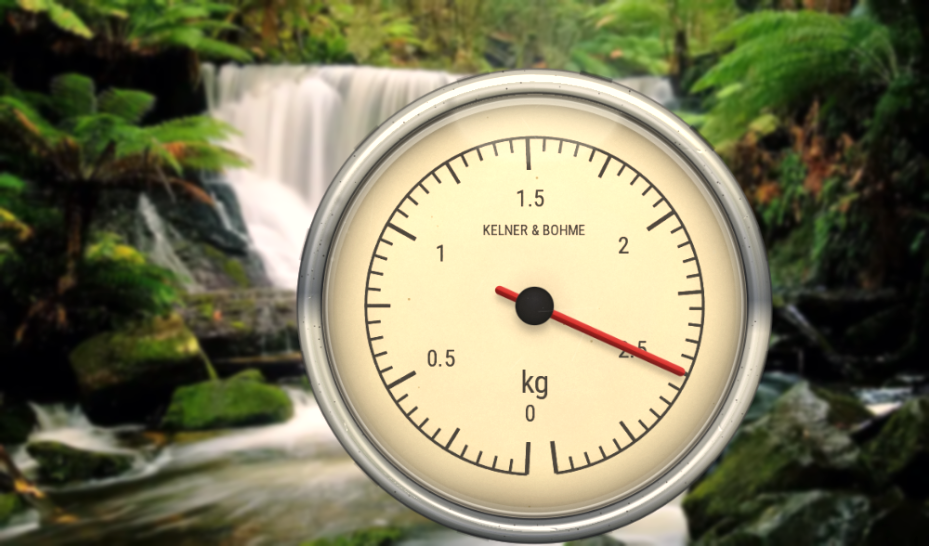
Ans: 2.5,kg
